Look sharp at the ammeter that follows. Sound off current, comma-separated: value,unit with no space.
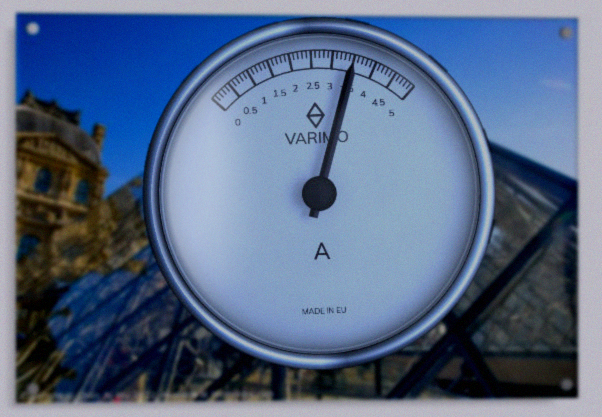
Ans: 3.5,A
